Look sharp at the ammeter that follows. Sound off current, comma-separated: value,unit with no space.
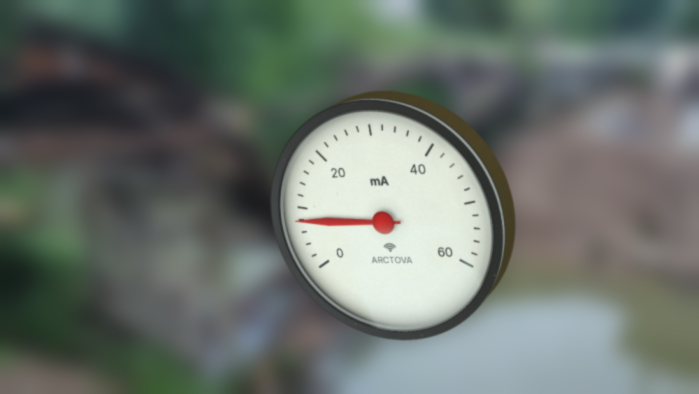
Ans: 8,mA
